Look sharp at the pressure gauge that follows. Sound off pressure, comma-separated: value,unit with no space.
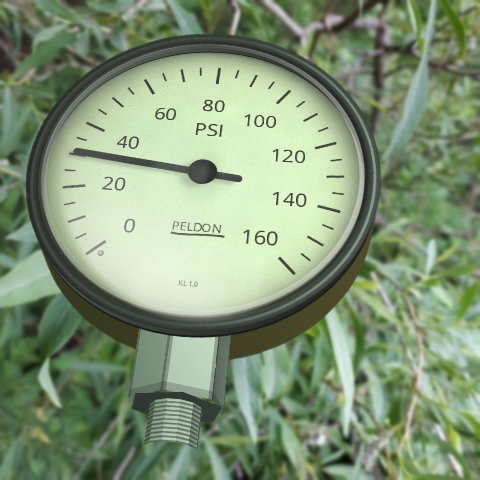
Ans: 30,psi
